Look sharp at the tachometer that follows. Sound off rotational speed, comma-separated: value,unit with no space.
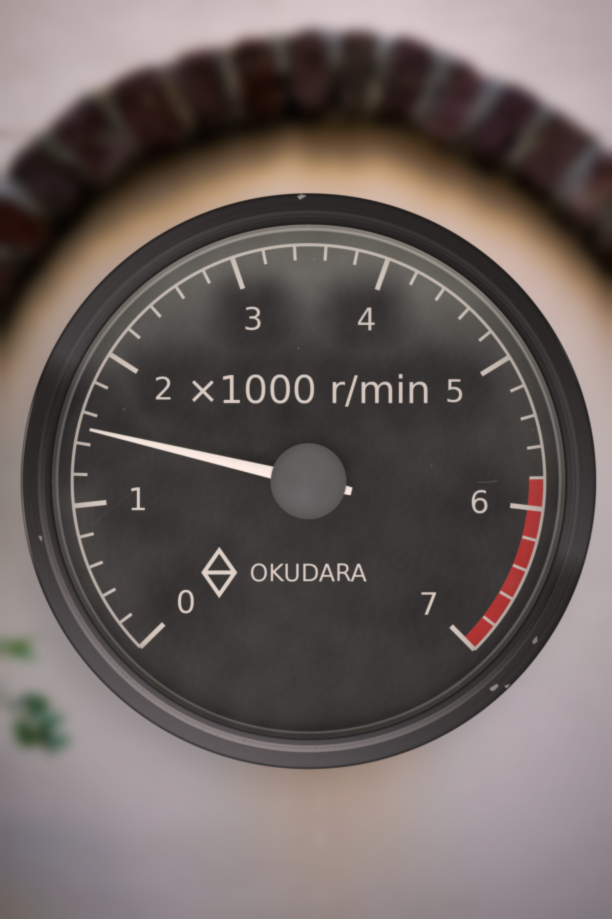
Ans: 1500,rpm
